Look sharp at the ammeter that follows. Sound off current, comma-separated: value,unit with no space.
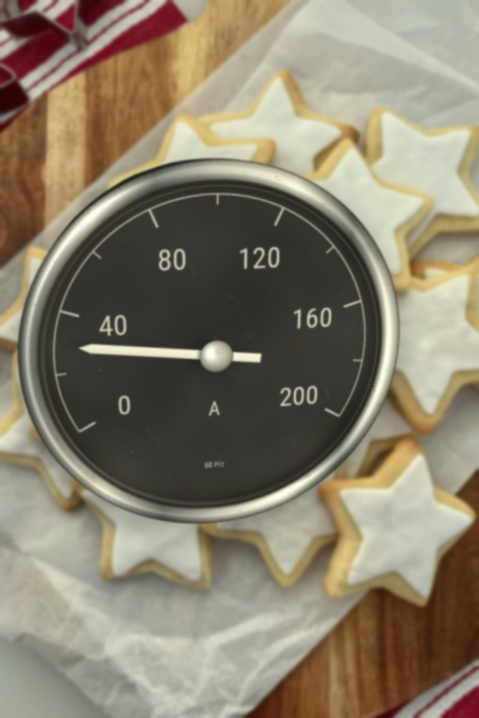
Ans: 30,A
